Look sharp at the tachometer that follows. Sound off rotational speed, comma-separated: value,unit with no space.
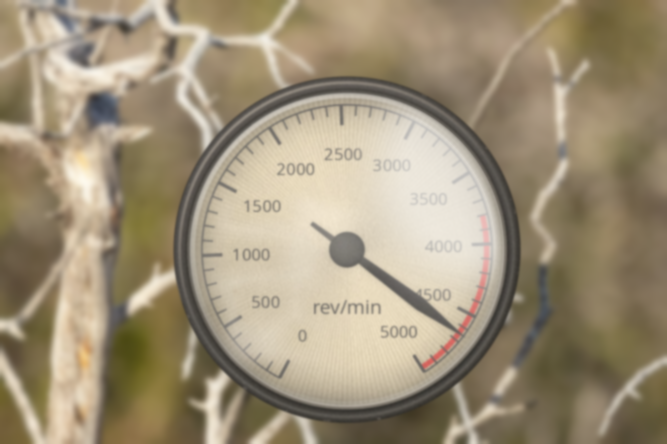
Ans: 4650,rpm
